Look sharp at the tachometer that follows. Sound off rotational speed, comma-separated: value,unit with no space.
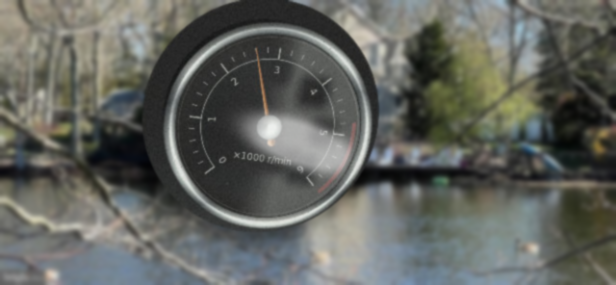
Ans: 2600,rpm
